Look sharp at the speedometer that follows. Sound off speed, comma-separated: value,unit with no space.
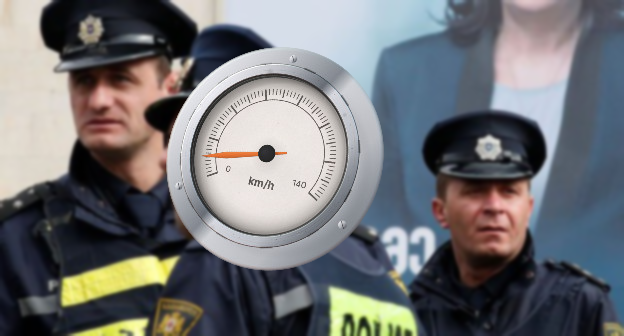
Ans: 10,km/h
